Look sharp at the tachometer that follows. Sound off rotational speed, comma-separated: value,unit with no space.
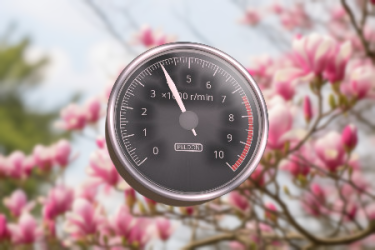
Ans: 4000,rpm
